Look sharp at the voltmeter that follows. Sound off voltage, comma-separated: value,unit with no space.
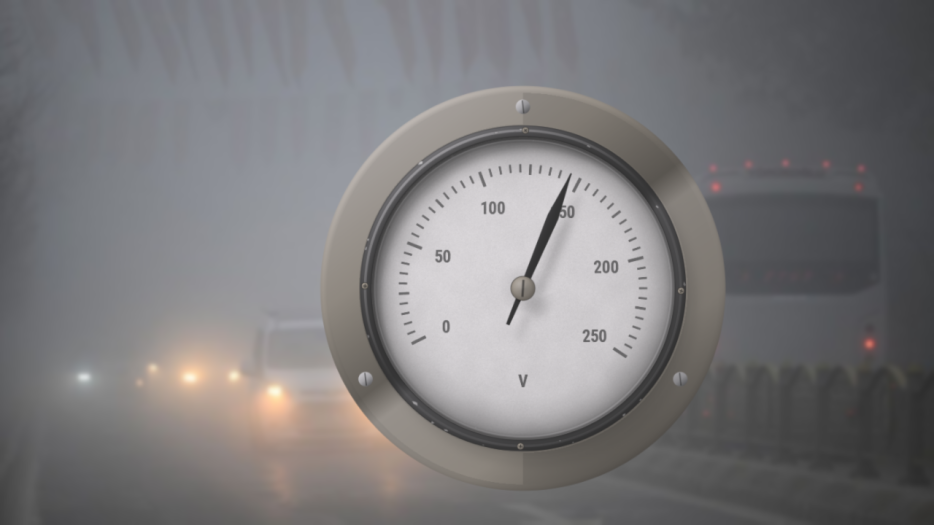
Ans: 145,V
